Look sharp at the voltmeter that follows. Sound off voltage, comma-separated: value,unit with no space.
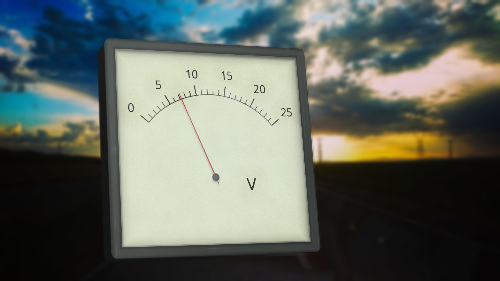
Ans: 7,V
